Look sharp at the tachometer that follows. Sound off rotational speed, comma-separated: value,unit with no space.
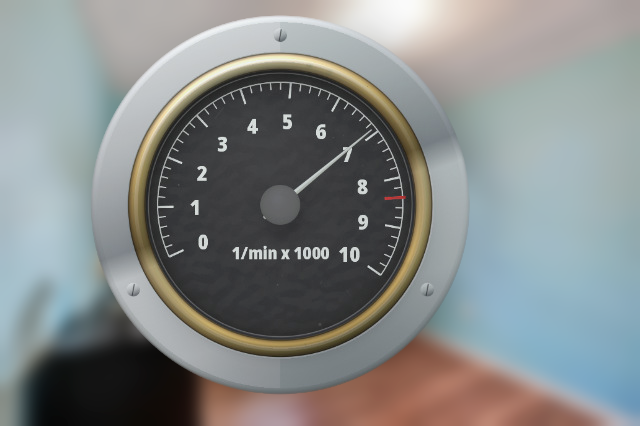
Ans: 6900,rpm
